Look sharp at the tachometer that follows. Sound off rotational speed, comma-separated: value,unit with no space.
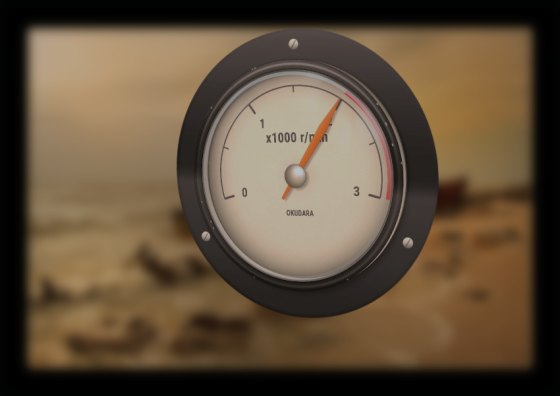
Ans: 2000,rpm
